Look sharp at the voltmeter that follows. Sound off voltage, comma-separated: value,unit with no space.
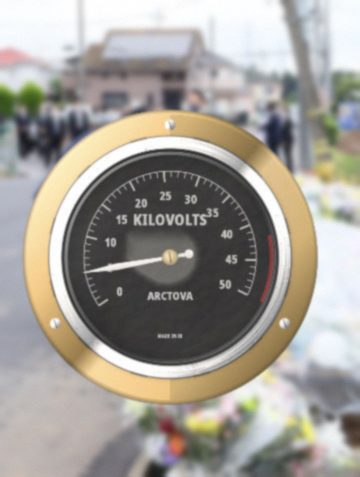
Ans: 5,kV
